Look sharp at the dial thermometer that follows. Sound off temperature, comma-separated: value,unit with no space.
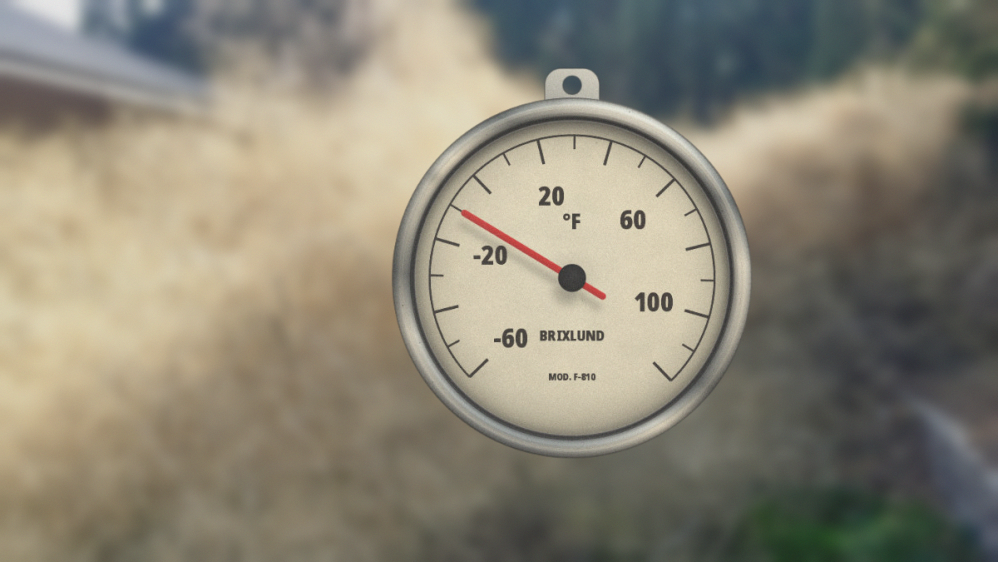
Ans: -10,°F
